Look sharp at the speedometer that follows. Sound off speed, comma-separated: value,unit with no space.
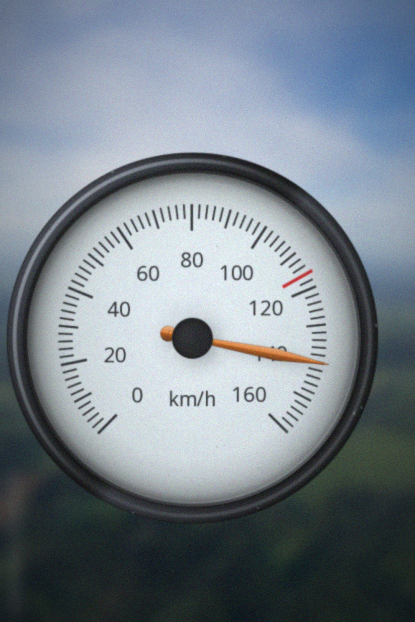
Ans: 140,km/h
